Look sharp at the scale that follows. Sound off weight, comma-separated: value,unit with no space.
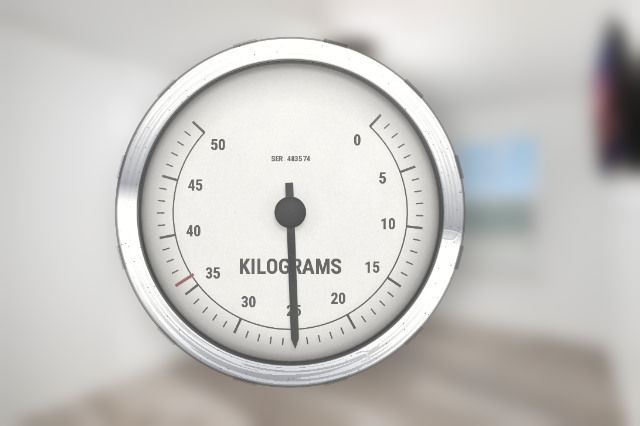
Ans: 25,kg
